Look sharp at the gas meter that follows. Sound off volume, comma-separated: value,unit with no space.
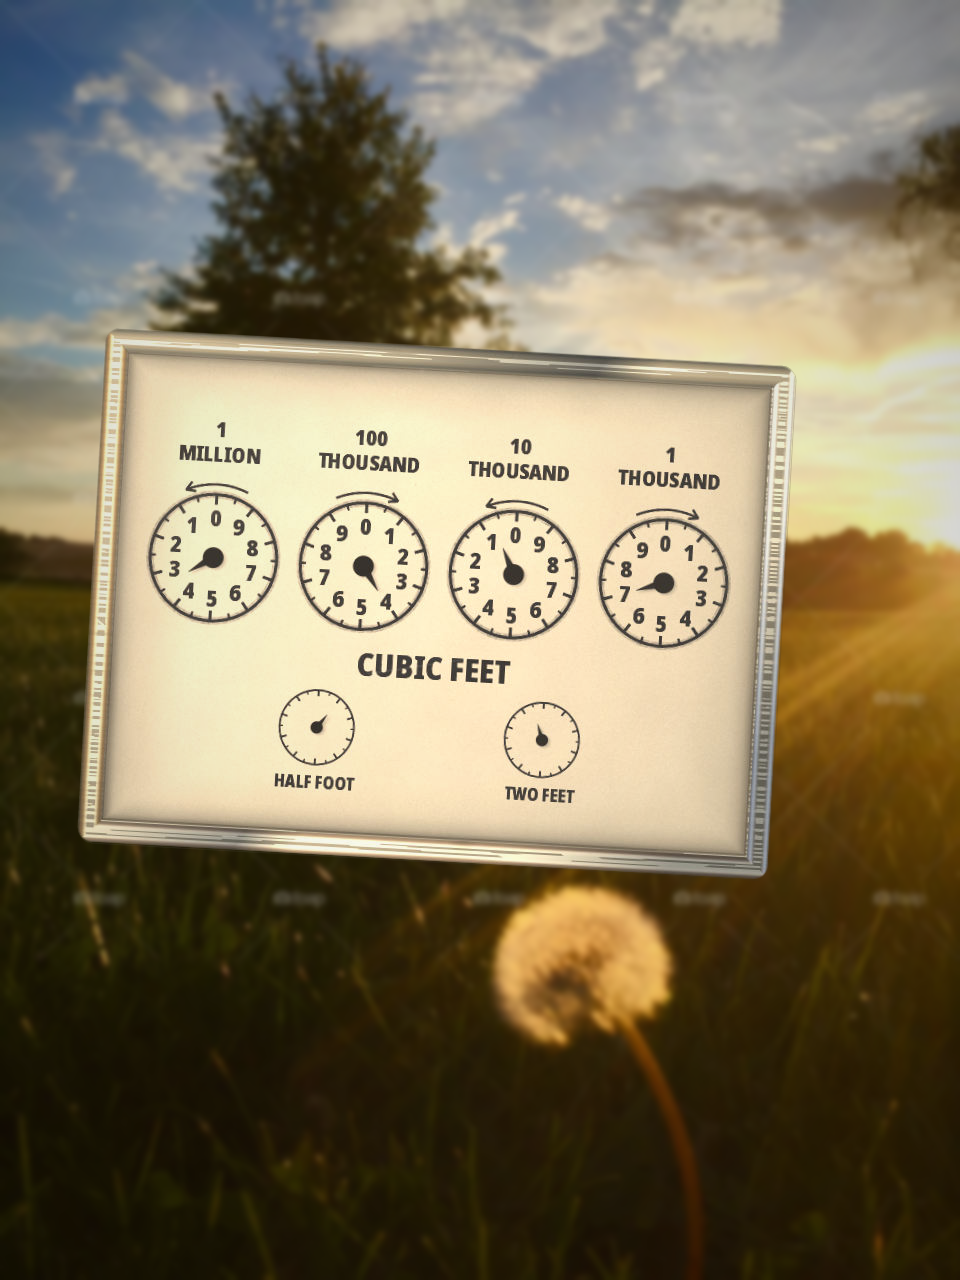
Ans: 340700,ft³
